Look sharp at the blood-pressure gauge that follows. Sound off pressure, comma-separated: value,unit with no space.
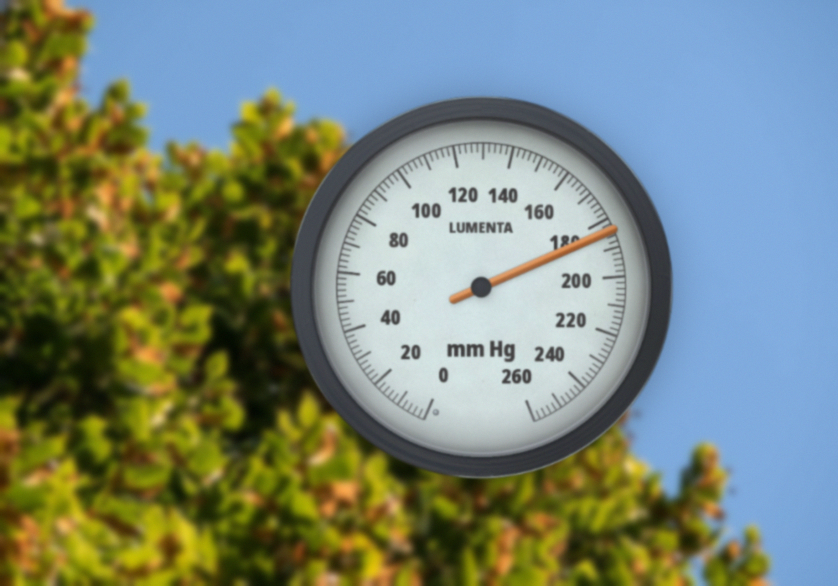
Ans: 184,mmHg
